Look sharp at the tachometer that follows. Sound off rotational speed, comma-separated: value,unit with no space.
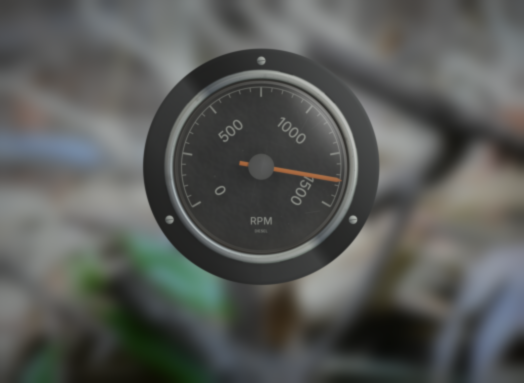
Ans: 1375,rpm
